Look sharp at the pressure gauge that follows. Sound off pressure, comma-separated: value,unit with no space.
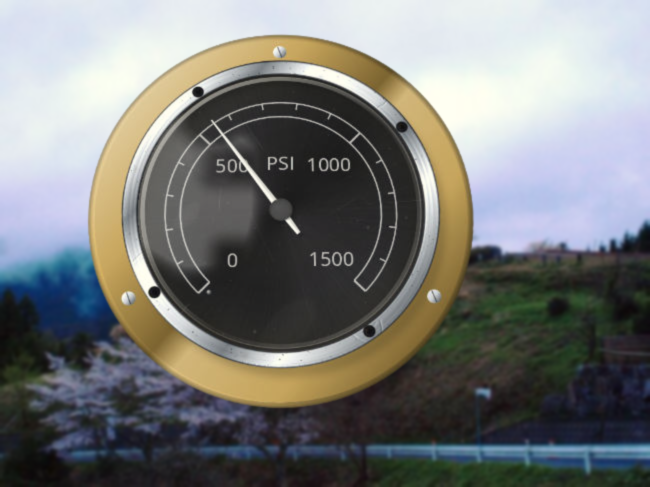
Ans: 550,psi
